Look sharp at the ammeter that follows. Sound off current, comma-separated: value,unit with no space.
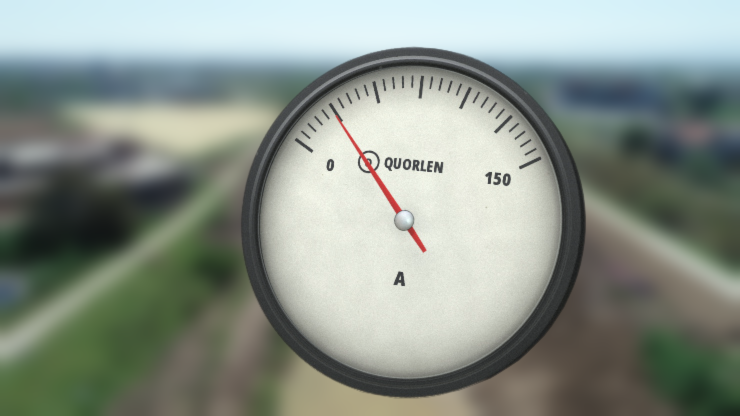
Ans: 25,A
